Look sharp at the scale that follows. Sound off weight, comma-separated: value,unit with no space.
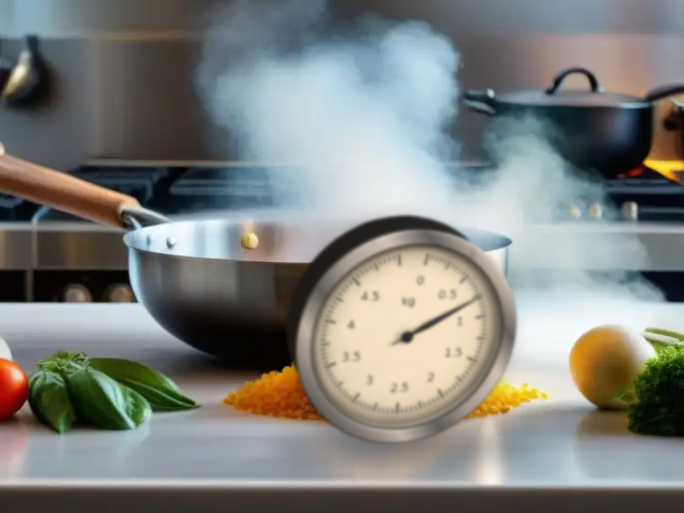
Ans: 0.75,kg
